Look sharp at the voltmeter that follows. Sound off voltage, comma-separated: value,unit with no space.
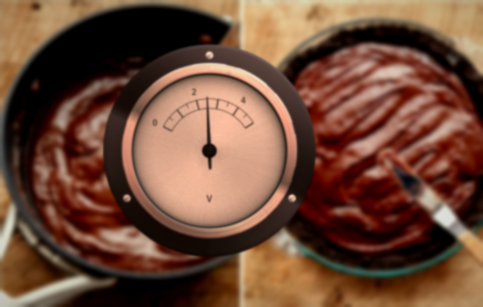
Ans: 2.5,V
